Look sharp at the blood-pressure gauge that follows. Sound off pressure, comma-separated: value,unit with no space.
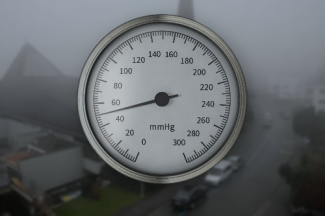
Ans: 50,mmHg
